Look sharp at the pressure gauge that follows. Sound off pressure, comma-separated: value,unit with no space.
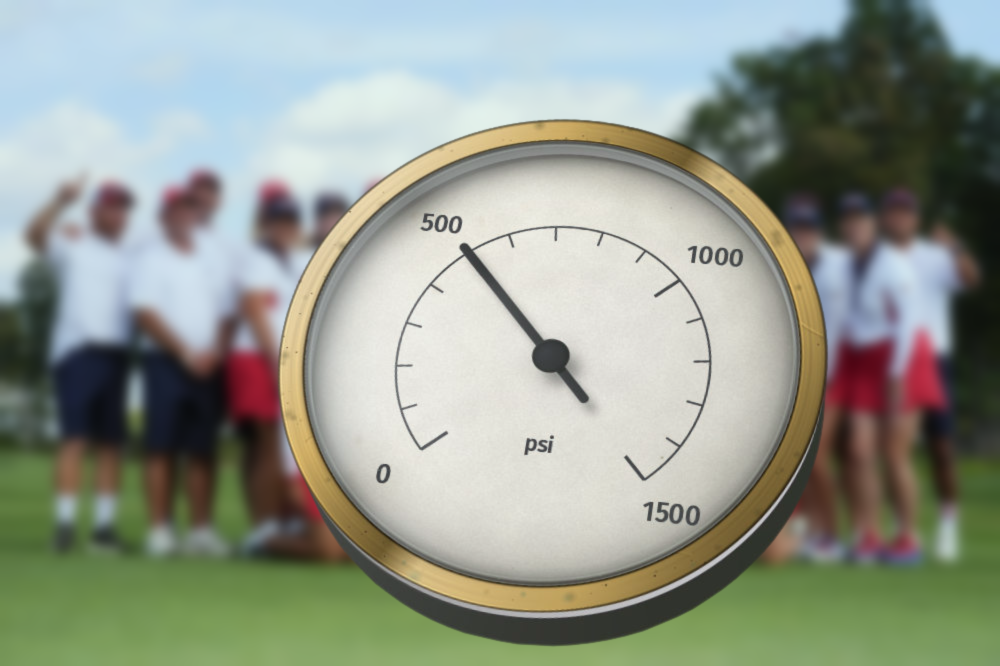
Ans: 500,psi
